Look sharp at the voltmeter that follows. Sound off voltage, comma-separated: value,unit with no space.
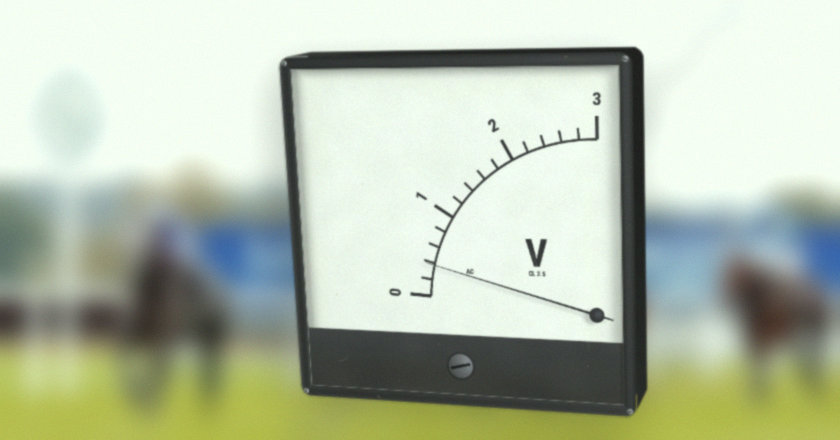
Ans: 0.4,V
